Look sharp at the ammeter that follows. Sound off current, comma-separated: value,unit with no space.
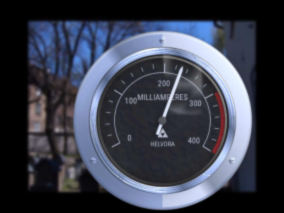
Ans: 230,mA
